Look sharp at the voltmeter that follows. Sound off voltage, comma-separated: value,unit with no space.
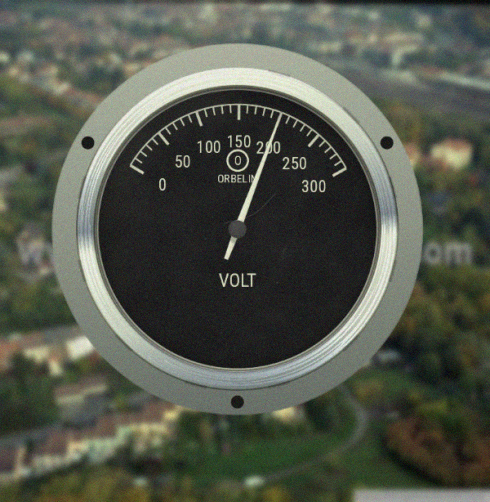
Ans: 200,V
